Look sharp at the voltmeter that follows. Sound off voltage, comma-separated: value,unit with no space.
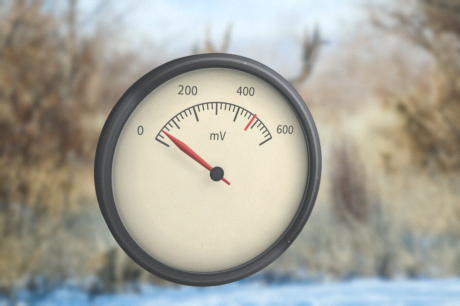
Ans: 40,mV
